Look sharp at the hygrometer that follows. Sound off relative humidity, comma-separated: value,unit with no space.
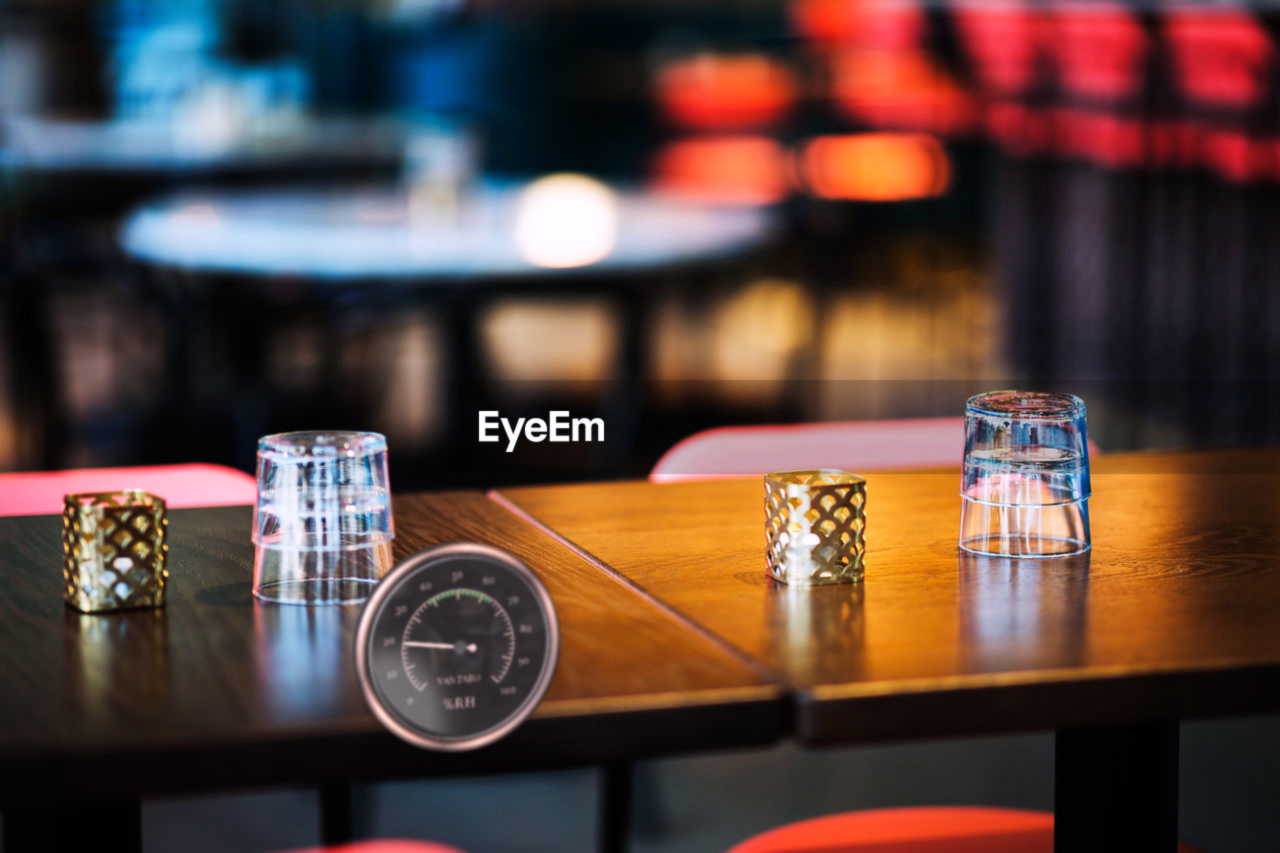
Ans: 20,%
